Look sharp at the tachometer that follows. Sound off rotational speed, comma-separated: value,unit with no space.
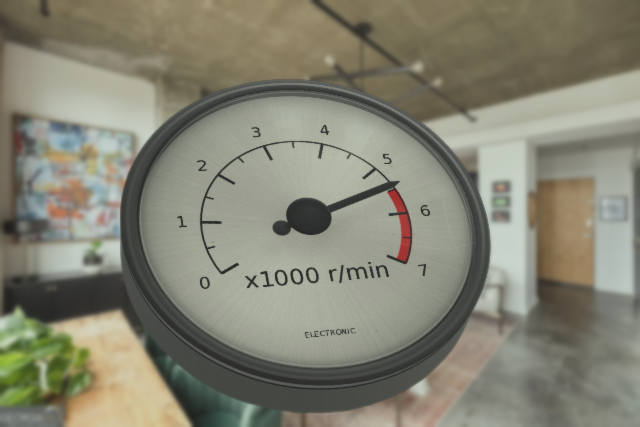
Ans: 5500,rpm
